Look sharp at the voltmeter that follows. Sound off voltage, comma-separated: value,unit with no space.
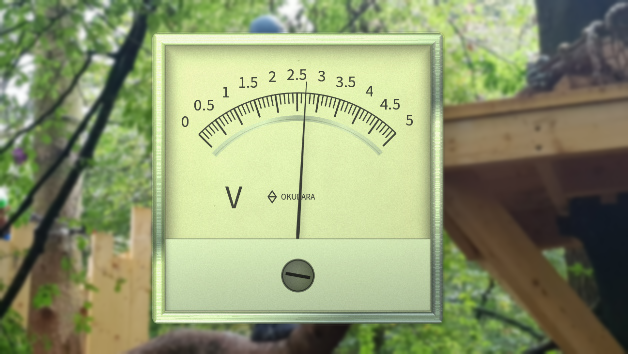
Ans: 2.7,V
